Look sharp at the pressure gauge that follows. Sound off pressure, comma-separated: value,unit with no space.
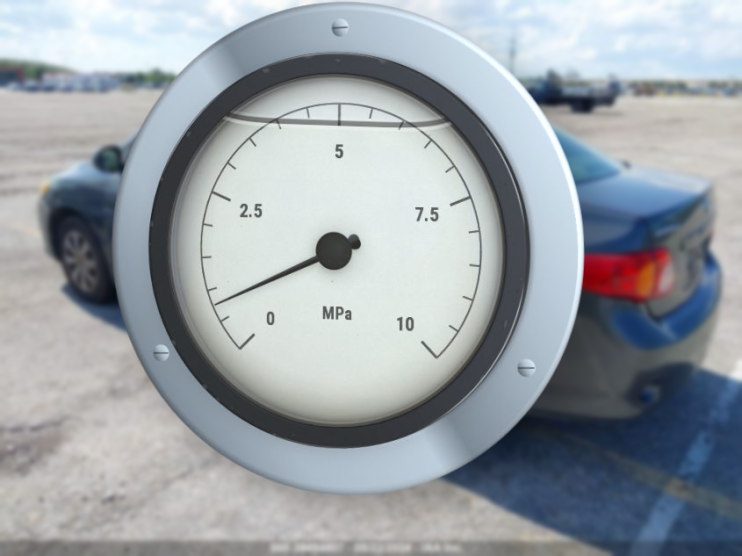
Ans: 0.75,MPa
